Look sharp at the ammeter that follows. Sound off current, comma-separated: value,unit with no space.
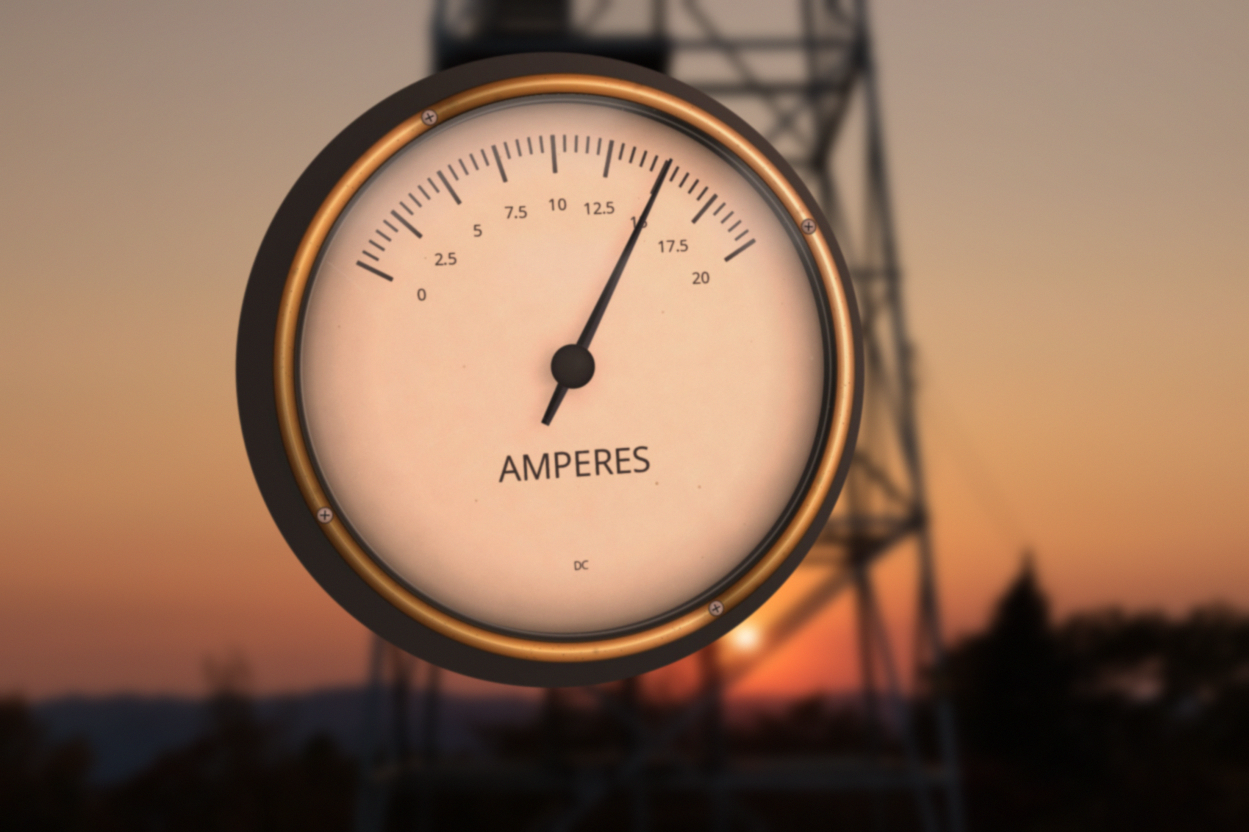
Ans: 15,A
